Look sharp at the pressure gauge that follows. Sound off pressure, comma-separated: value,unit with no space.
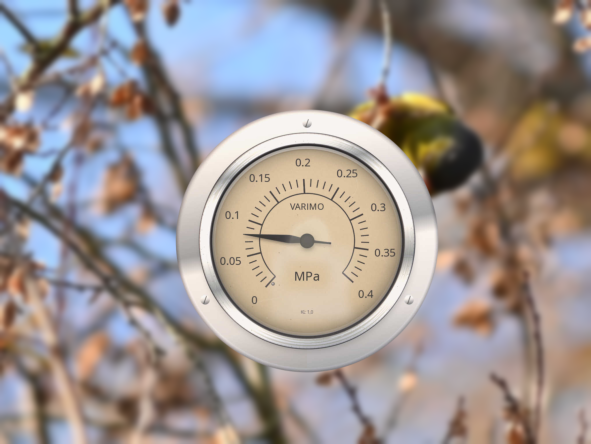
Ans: 0.08,MPa
